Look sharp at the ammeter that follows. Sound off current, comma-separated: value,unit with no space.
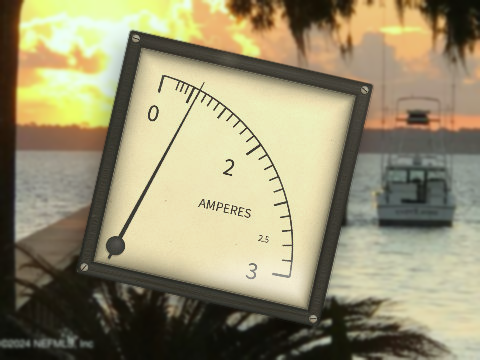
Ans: 1.1,A
